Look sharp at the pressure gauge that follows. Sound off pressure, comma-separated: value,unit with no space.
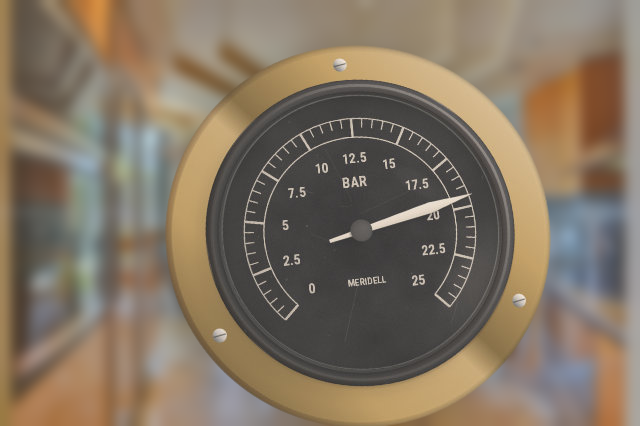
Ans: 19.5,bar
